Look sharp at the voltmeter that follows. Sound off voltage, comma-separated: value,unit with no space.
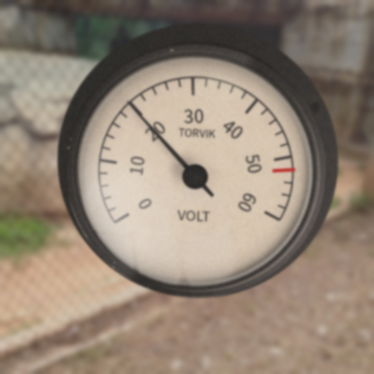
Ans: 20,V
